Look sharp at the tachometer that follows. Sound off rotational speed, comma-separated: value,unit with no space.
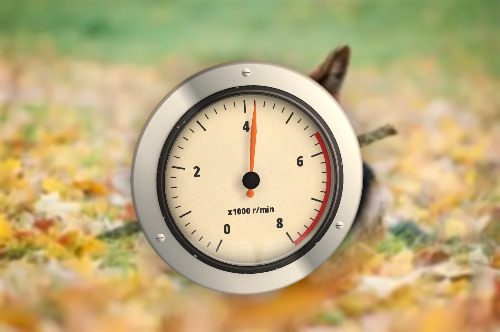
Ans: 4200,rpm
